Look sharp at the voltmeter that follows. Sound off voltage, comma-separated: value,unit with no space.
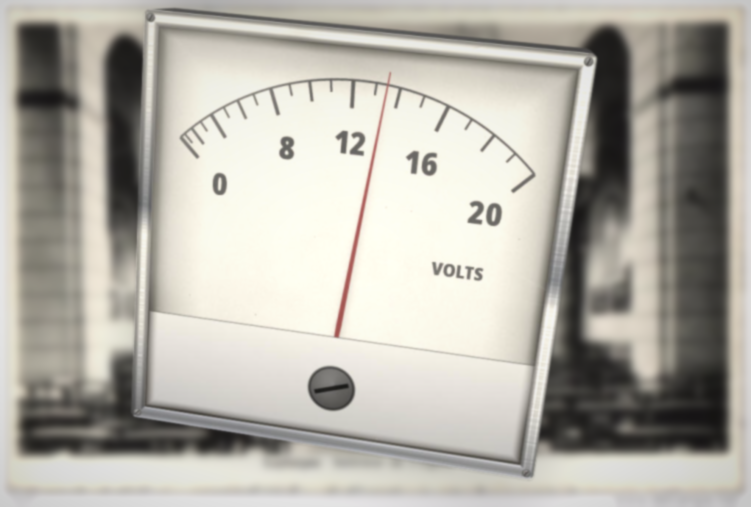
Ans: 13.5,V
